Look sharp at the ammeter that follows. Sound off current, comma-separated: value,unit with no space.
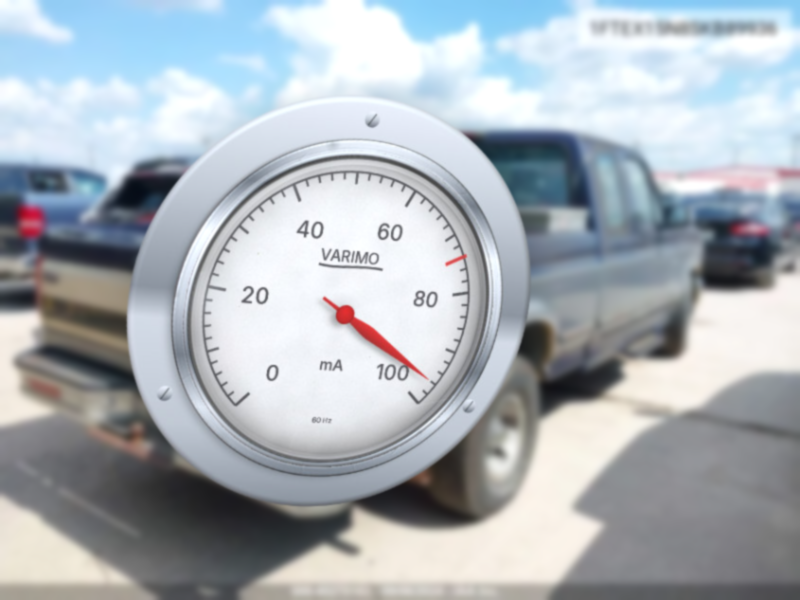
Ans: 96,mA
